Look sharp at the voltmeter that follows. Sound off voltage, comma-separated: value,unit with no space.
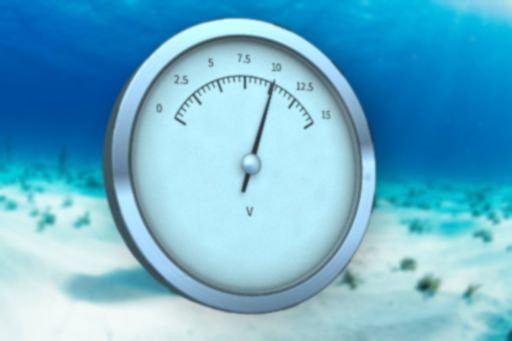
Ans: 10,V
